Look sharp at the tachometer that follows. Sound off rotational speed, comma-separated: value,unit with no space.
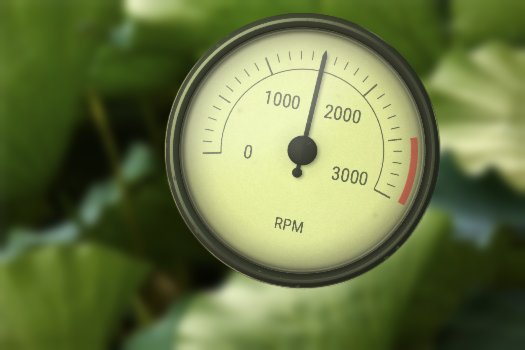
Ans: 1500,rpm
